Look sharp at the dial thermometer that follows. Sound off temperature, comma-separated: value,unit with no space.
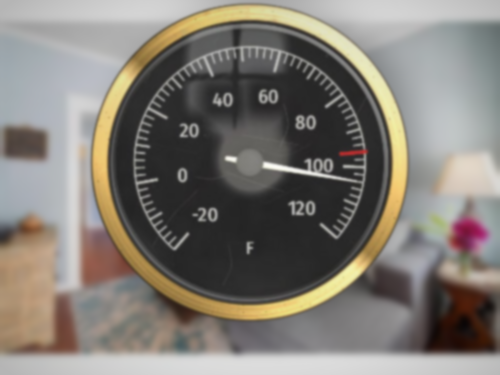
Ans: 104,°F
